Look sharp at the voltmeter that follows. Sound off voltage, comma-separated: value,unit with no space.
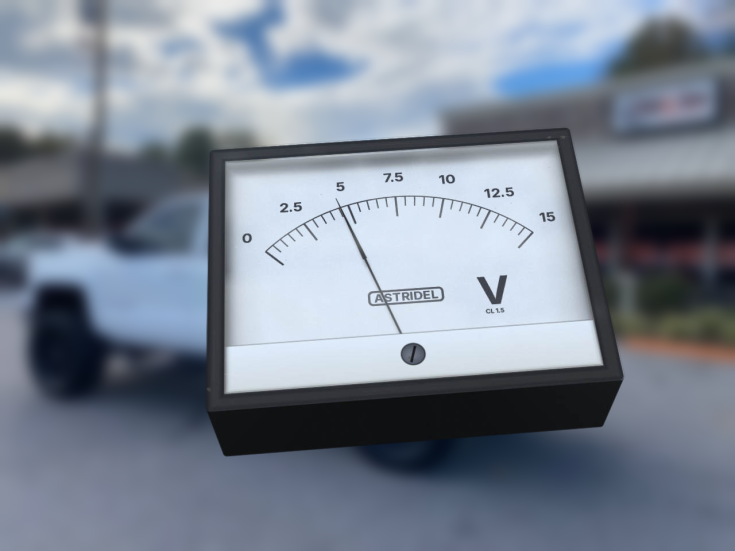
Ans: 4.5,V
